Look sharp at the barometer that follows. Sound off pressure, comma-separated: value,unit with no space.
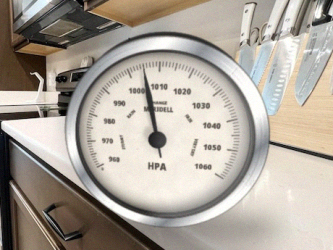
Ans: 1005,hPa
